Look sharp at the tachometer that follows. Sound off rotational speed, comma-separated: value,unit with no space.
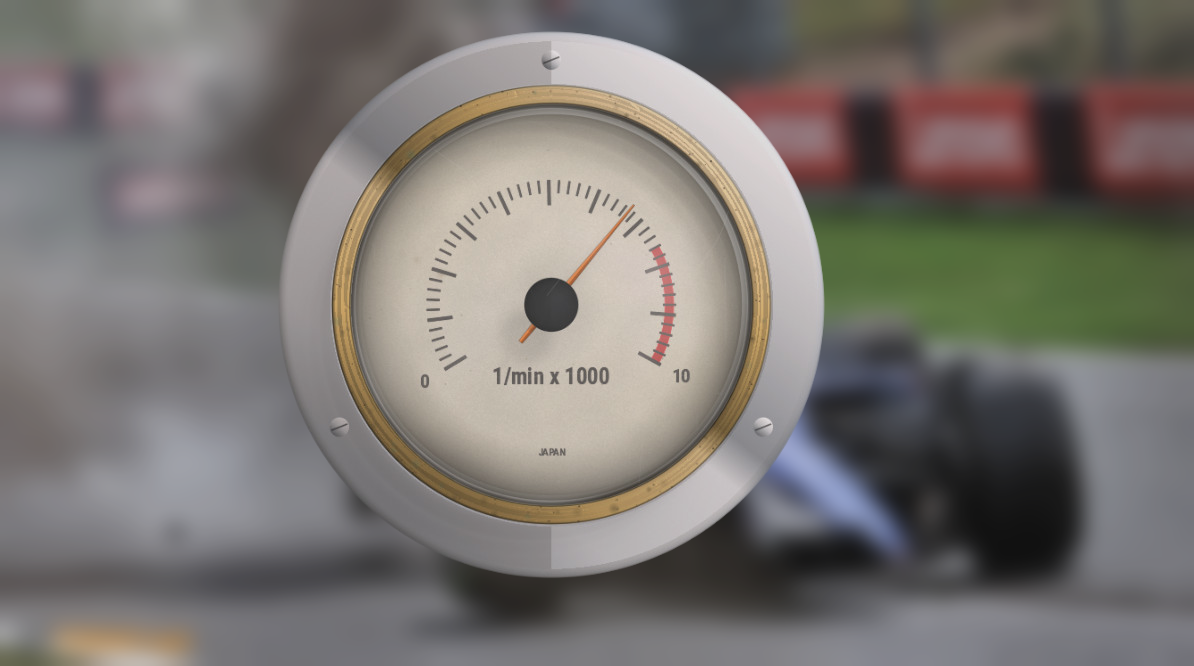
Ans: 6700,rpm
